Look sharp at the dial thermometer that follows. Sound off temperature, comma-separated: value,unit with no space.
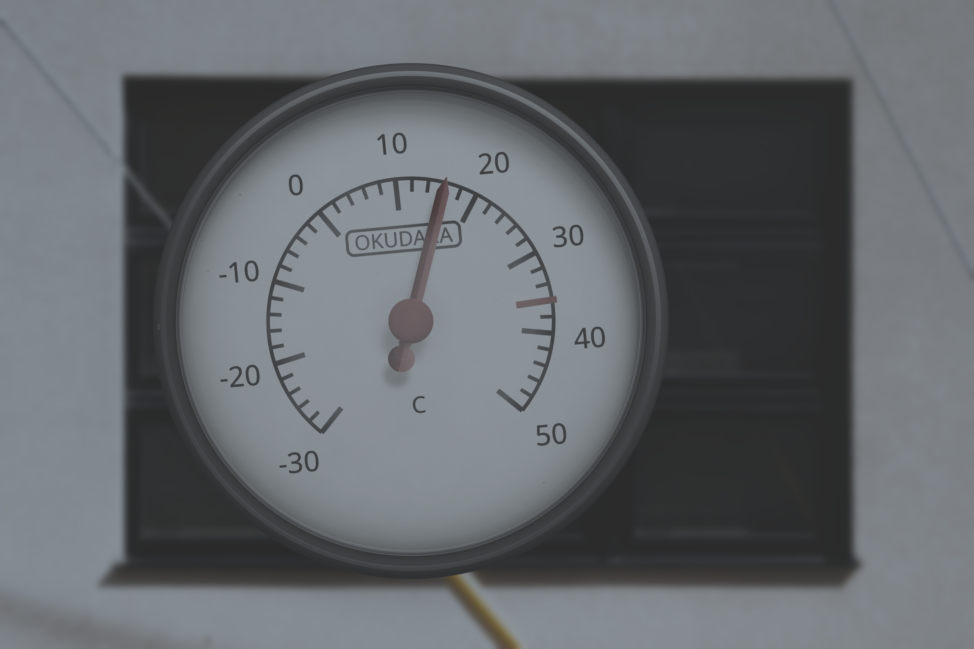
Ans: 16,°C
